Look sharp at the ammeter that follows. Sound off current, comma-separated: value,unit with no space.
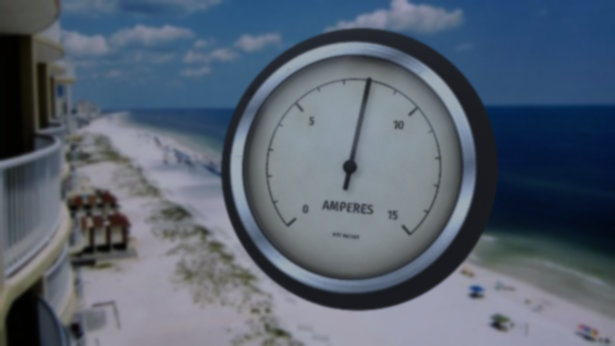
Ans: 8,A
